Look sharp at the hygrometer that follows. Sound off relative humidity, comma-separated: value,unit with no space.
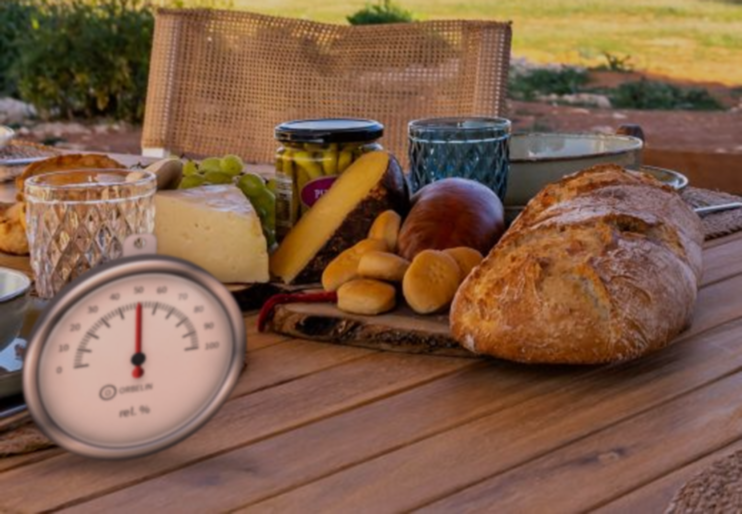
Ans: 50,%
